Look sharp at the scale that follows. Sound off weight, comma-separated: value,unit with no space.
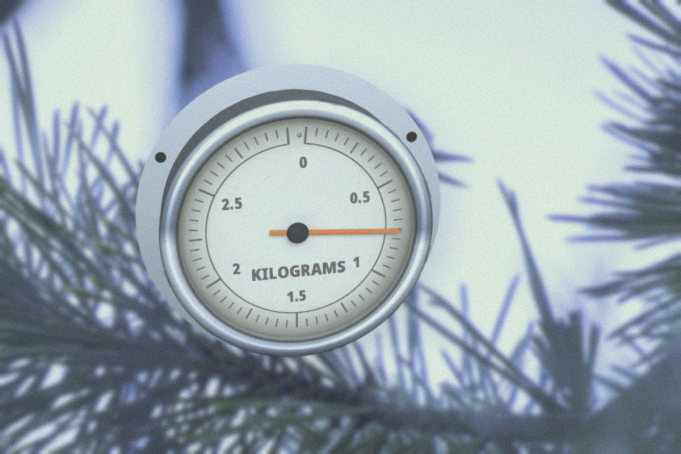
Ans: 0.75,kg
